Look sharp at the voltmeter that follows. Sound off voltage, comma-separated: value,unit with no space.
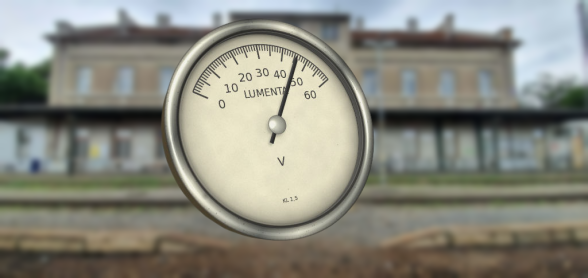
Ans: 45,V
